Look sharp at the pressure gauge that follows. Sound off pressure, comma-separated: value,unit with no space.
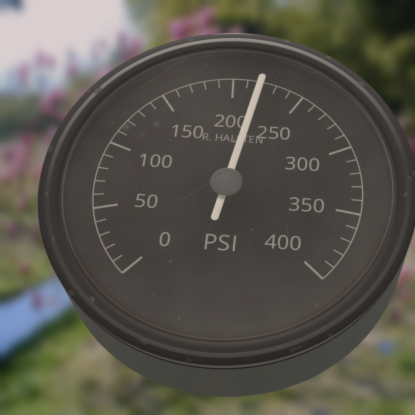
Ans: 220,psi
